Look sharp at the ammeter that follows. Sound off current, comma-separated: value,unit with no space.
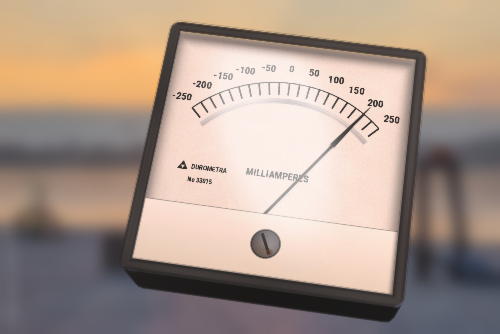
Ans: 200,mA
